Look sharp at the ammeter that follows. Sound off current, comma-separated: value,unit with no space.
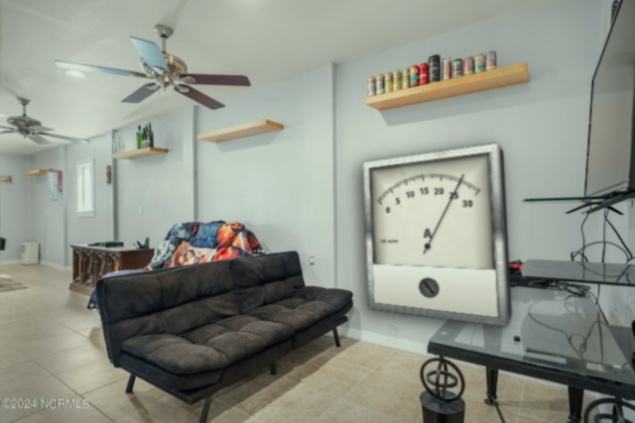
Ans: 25,A
